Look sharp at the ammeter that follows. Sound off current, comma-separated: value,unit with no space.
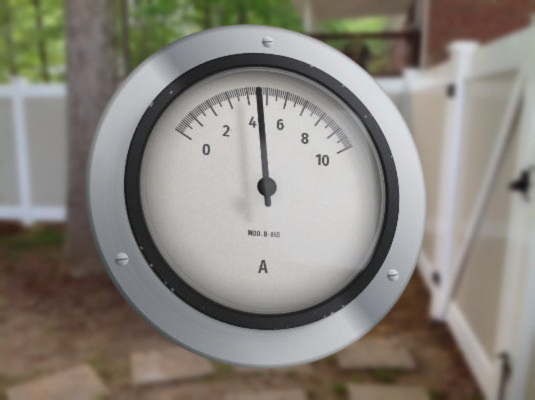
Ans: 4.5,A
